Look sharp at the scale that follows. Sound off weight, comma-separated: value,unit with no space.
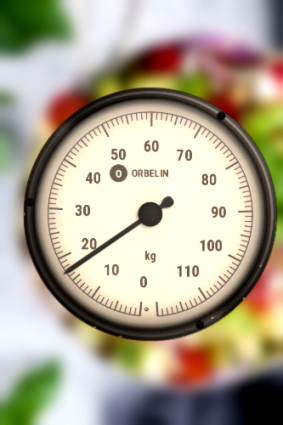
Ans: 17,kg
